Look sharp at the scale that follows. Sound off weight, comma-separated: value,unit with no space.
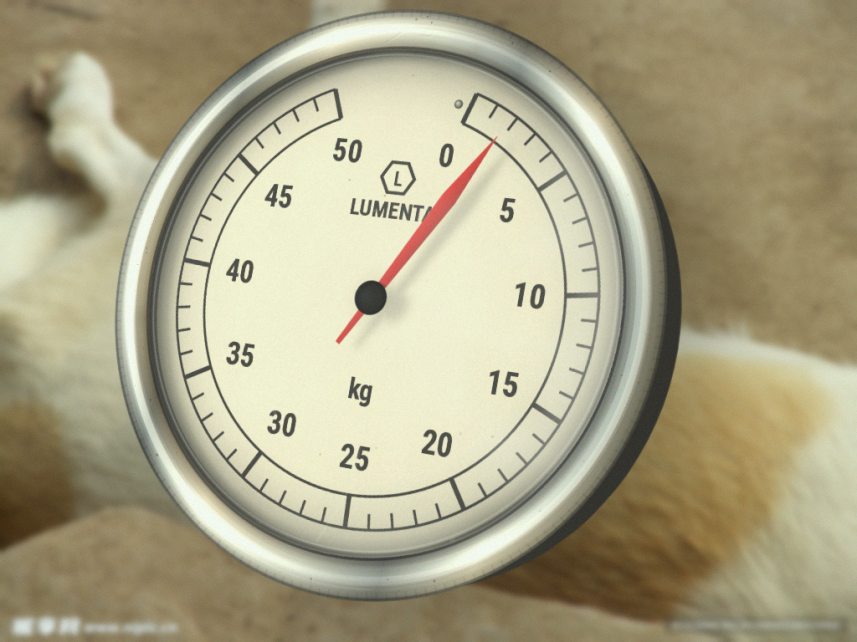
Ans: 2,kg
